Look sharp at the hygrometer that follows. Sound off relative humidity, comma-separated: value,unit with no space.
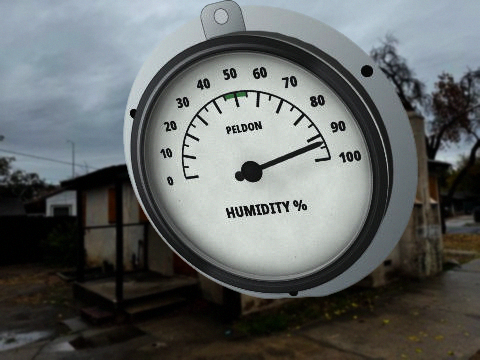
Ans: 92.5,%
